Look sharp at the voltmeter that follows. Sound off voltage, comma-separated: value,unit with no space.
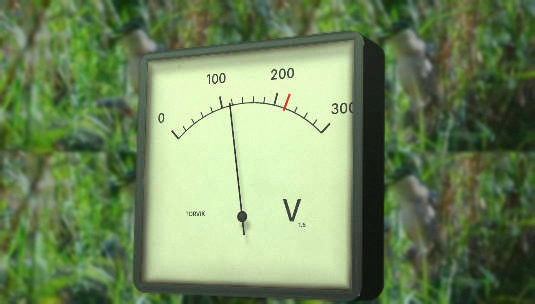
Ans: 120,V
